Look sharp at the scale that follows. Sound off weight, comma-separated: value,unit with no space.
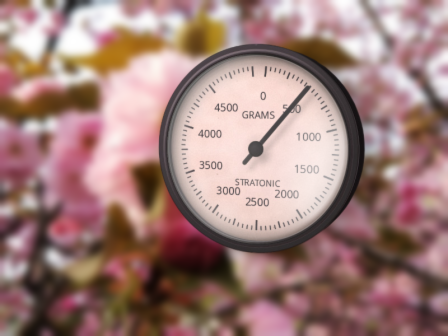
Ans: 500,g
